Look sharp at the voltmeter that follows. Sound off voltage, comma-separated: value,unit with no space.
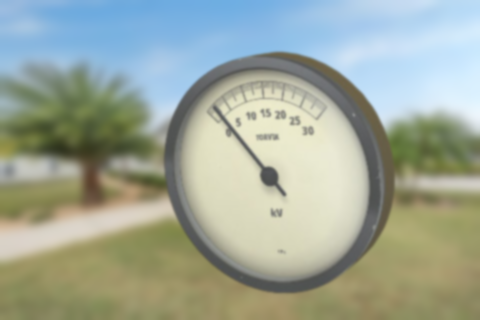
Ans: 2.5,kV
